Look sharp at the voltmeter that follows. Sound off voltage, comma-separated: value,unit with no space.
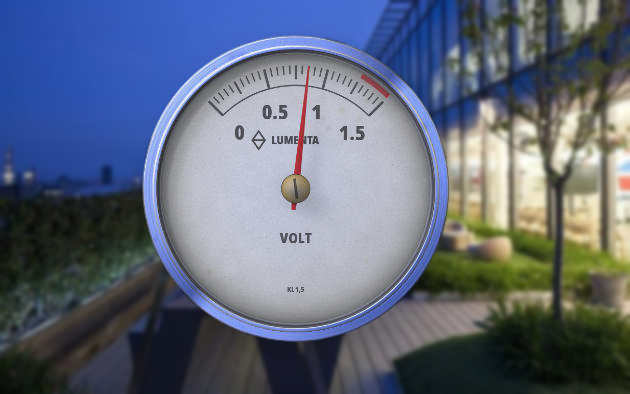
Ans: 0.85,V
